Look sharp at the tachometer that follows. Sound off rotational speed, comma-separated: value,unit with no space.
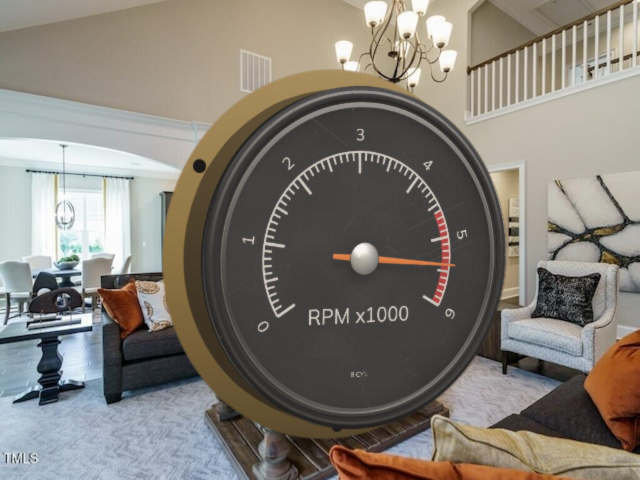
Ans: 5400,rpm
